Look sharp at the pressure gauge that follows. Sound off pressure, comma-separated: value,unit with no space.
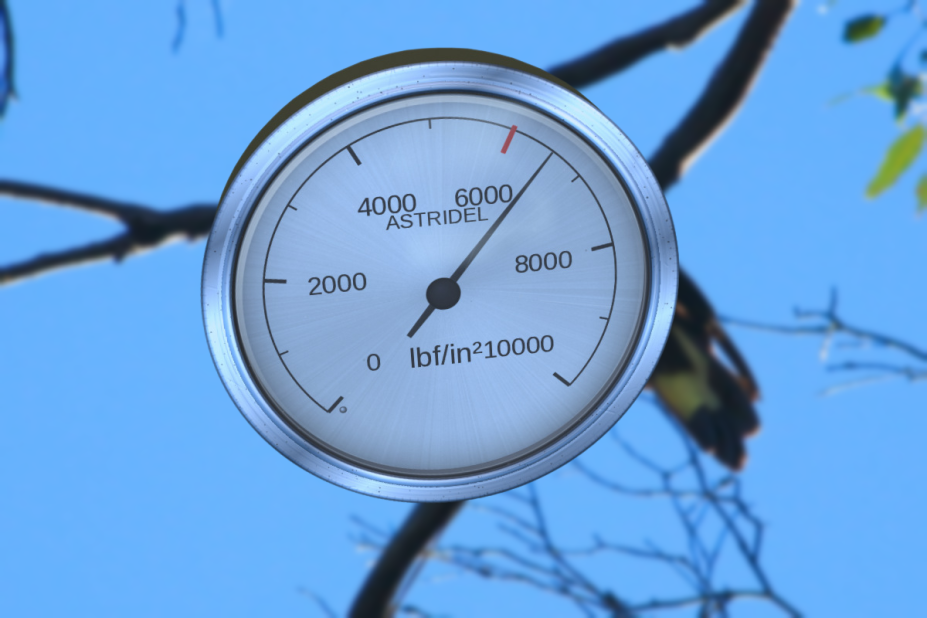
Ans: 6500,psi
